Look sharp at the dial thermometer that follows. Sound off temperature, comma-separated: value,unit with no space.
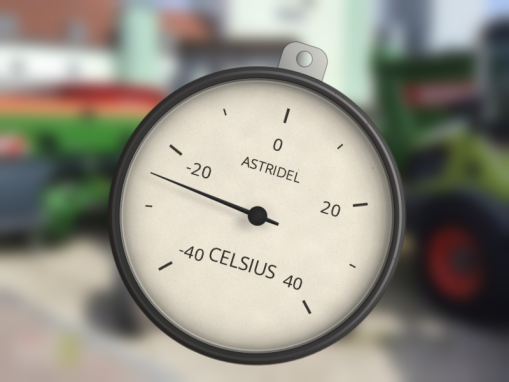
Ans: -25,°C
